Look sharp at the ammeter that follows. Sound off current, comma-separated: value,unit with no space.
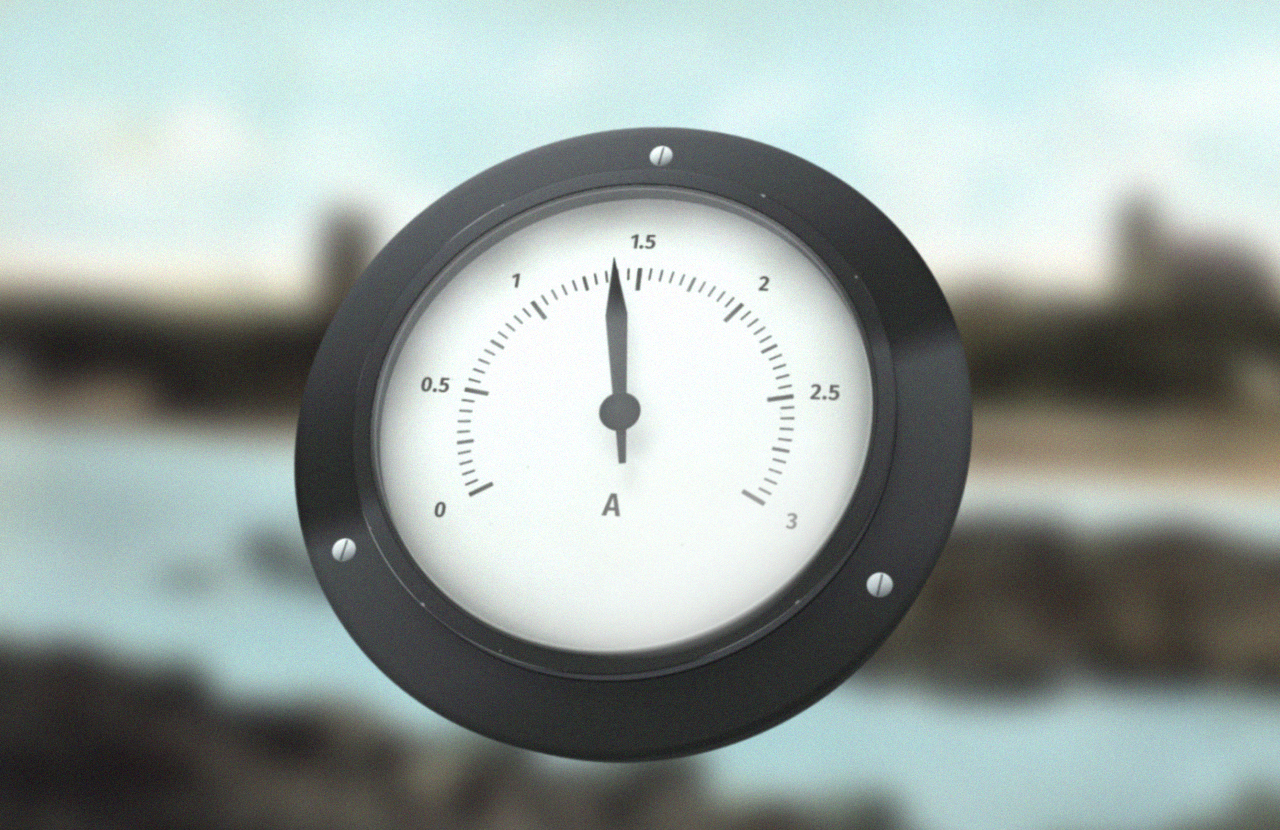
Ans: 1.4,A
